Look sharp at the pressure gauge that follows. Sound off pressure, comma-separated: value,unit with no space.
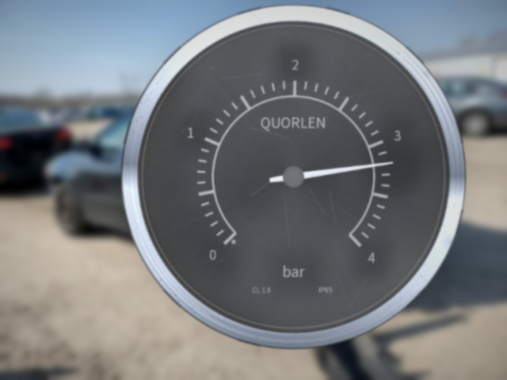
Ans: 3.2,bar
